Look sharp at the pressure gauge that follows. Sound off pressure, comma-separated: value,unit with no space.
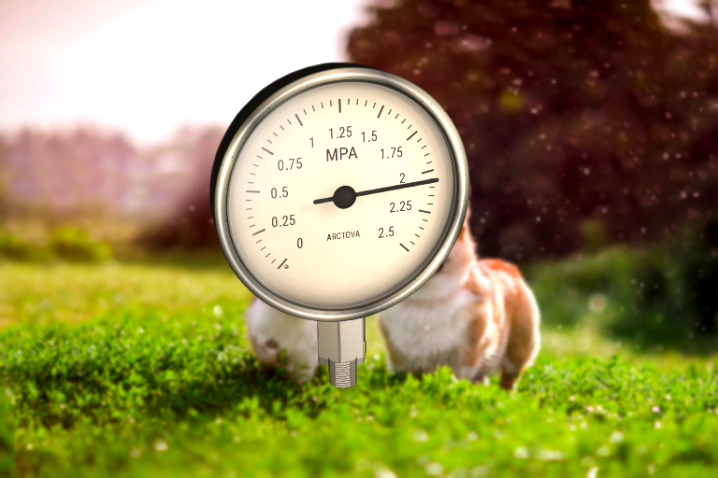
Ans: 2.05,MPa
